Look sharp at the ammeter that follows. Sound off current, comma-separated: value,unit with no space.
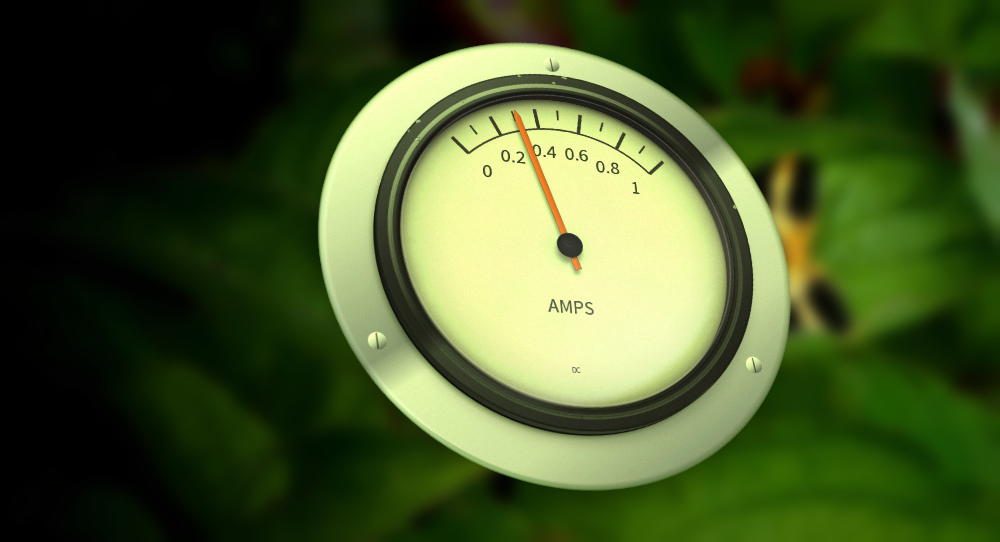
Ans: 0.3,A
